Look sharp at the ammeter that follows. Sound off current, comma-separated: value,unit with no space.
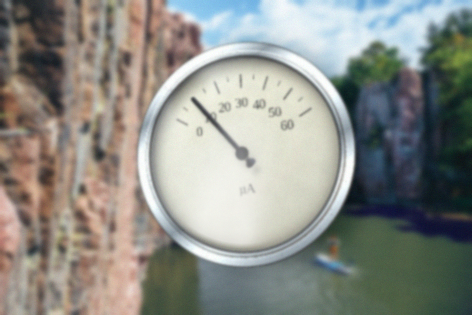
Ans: 10,µA
